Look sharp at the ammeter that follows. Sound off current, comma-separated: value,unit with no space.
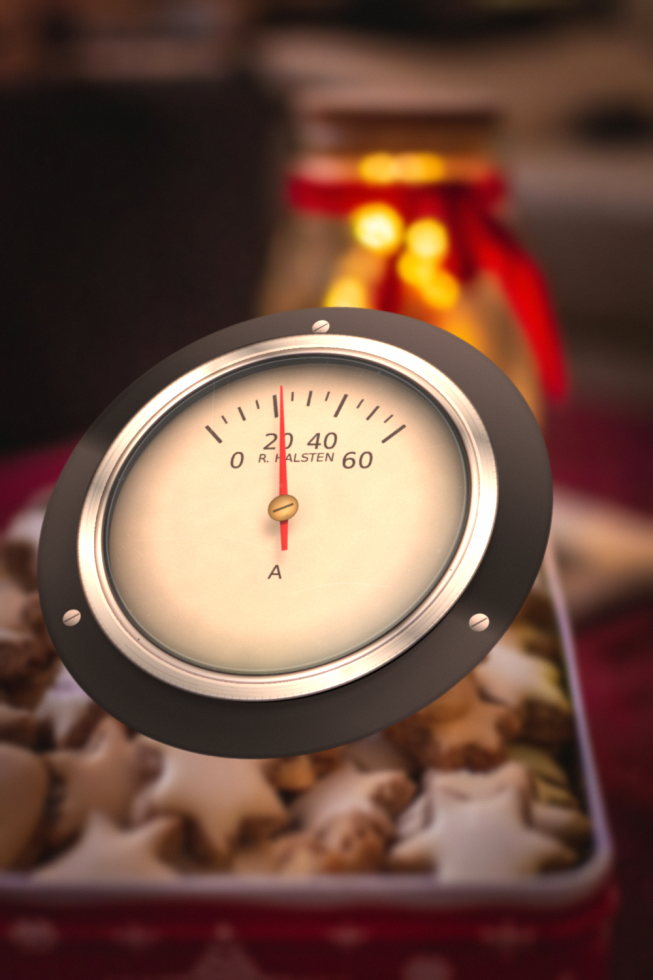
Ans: 22.5,A
